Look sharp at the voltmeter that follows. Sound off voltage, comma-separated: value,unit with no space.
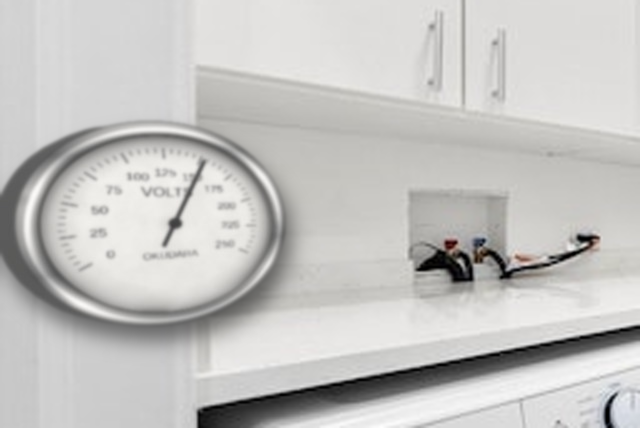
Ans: 150,V
